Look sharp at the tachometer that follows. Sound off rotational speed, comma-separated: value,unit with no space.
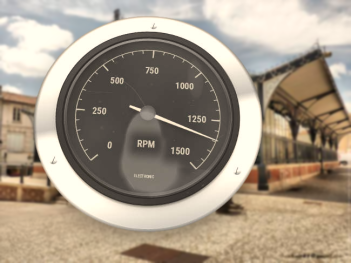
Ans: 1350,rpm
